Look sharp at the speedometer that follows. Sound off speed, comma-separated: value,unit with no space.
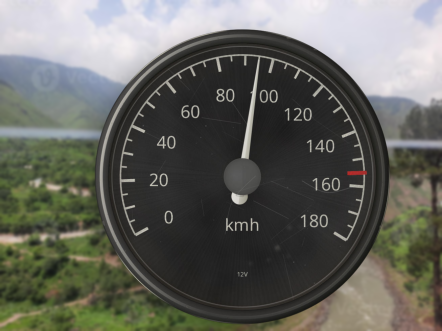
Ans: 95,km/h
